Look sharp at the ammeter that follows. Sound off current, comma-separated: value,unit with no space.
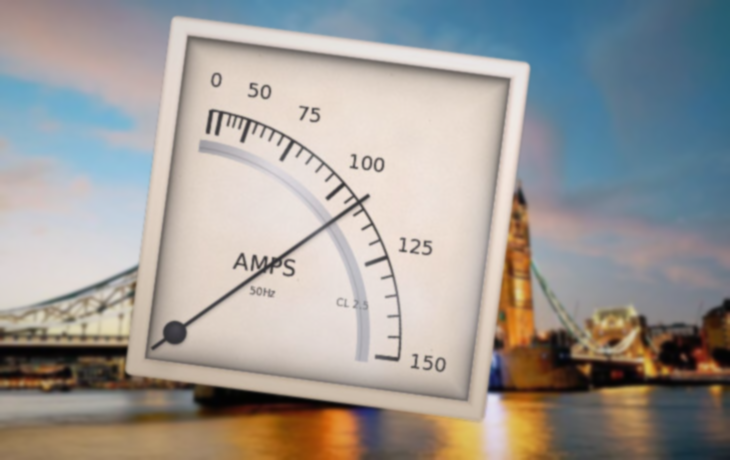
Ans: 107.5,A
